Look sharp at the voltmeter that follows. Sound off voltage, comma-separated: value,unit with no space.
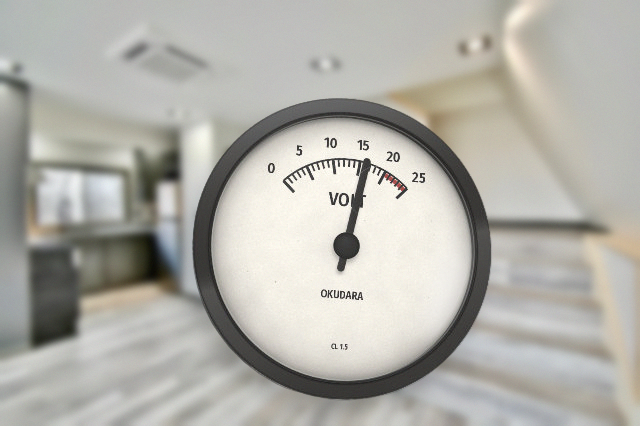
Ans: 16,V
